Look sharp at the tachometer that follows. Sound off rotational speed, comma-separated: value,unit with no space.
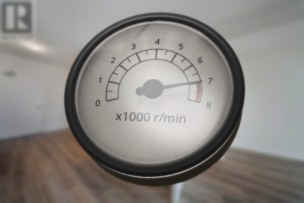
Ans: 7000,rpm
